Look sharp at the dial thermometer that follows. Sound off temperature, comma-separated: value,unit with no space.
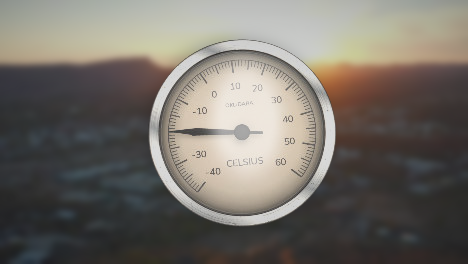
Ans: -20,°C
